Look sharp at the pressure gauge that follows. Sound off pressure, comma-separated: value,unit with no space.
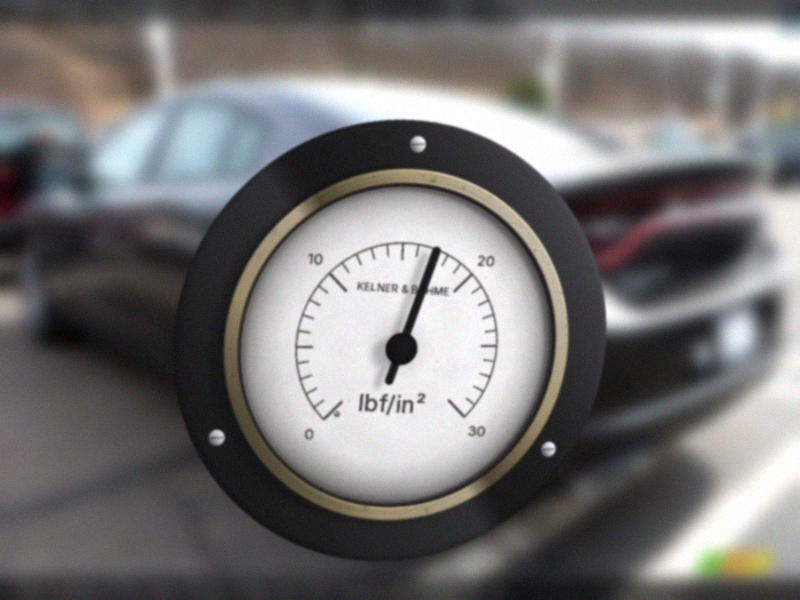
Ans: 17,psi
